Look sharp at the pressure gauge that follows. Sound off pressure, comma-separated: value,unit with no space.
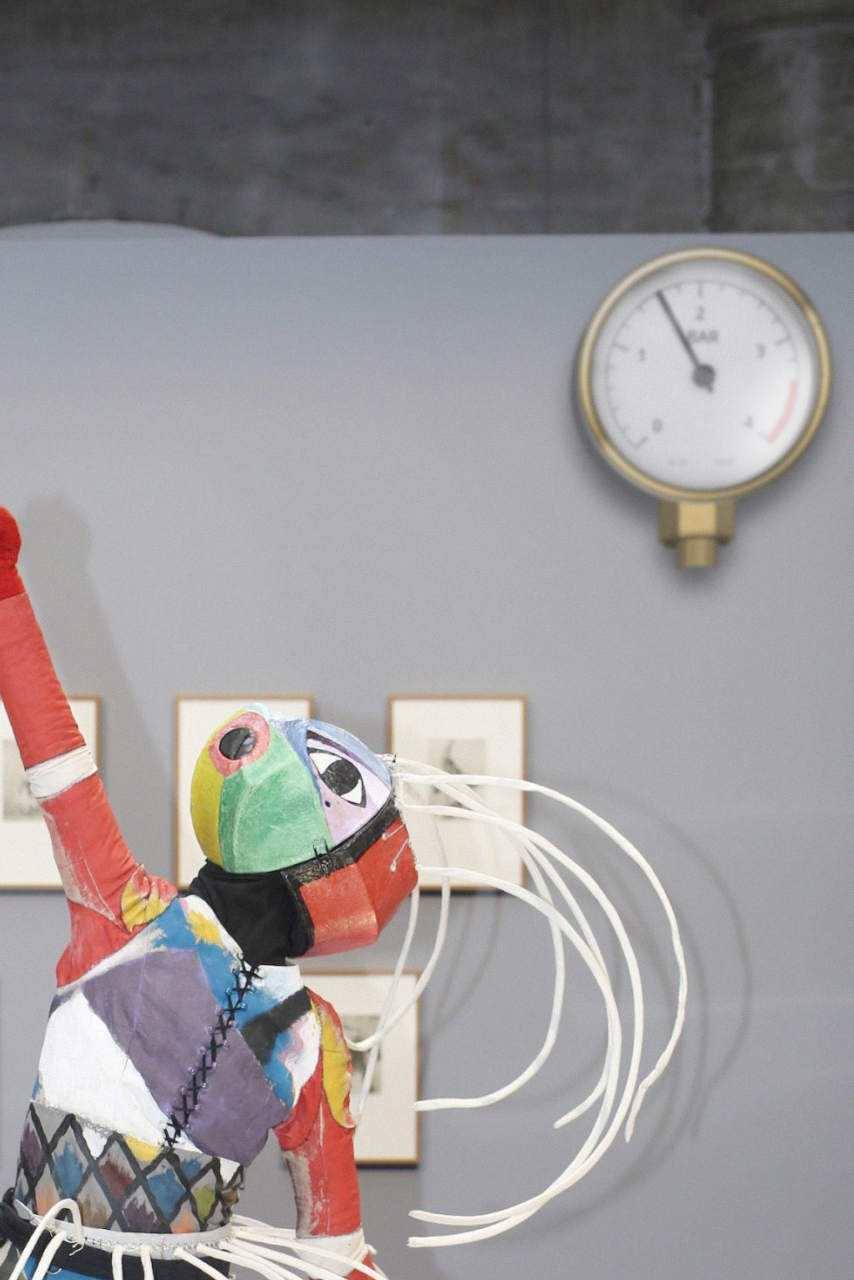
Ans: 1.6,bar
